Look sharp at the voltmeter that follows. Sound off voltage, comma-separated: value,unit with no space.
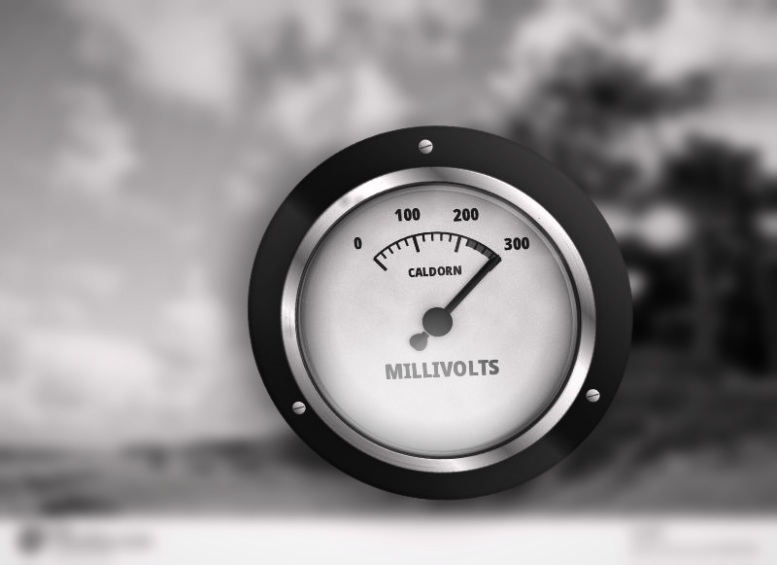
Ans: 290,mV
